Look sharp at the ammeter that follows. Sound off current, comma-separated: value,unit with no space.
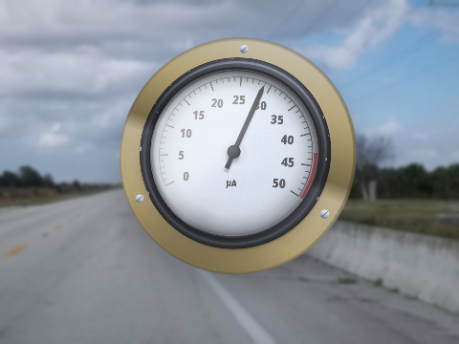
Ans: 29,µA
